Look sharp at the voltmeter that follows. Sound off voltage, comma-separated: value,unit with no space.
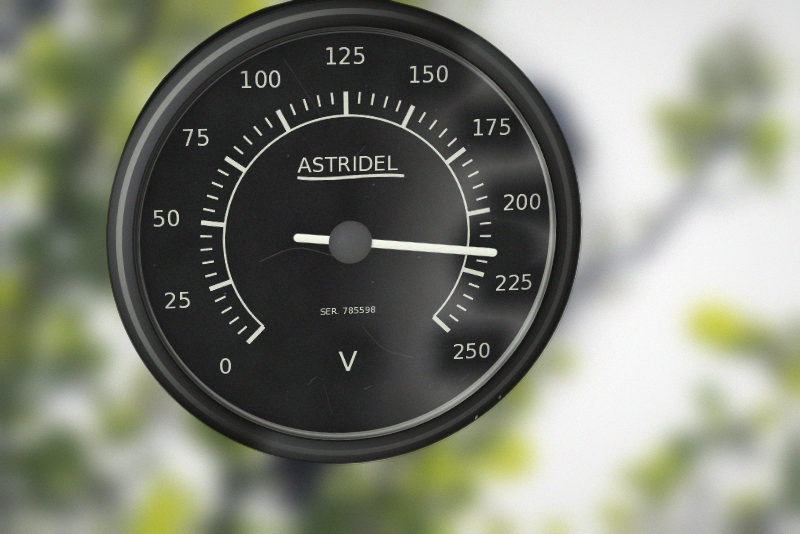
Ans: 215,V
